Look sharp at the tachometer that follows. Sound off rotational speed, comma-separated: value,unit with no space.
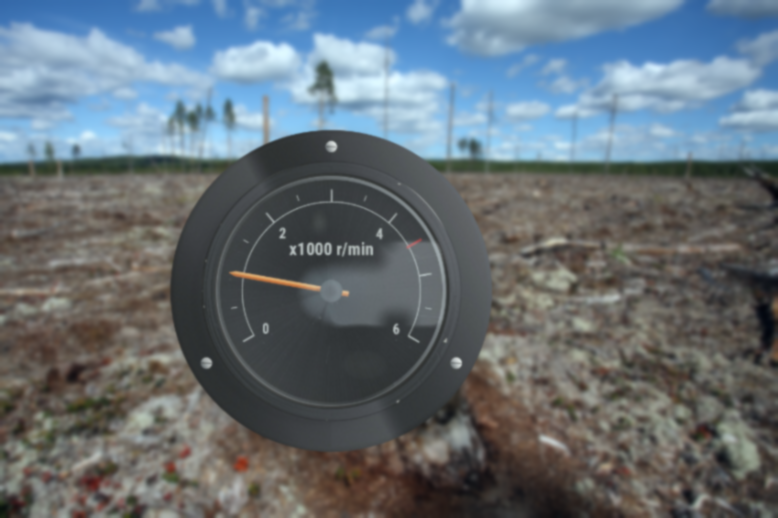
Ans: 1000,rpm
